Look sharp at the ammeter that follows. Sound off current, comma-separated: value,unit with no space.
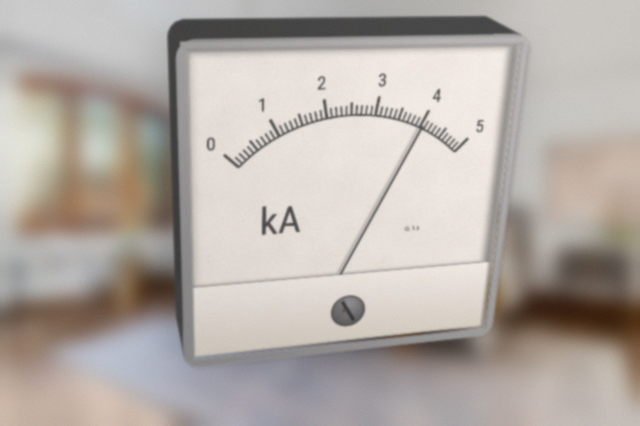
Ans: 4,kA
